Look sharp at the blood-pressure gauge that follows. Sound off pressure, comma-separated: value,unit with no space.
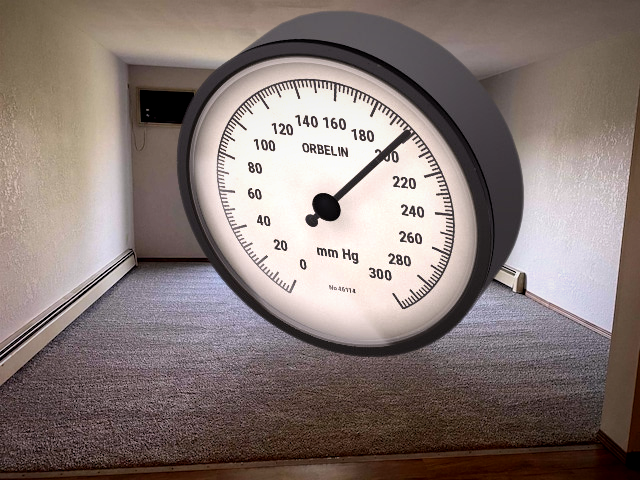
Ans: 198,mmHg
